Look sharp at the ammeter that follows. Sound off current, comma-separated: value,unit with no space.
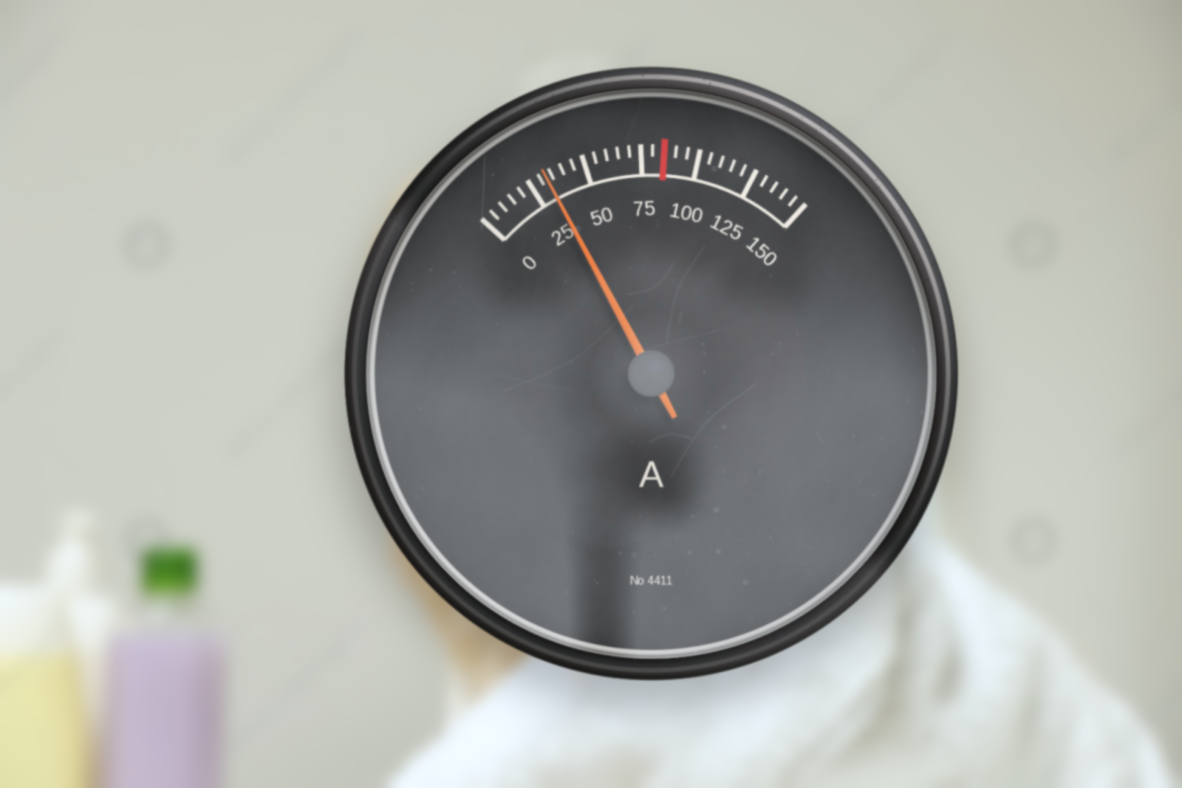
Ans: 32.5,A
